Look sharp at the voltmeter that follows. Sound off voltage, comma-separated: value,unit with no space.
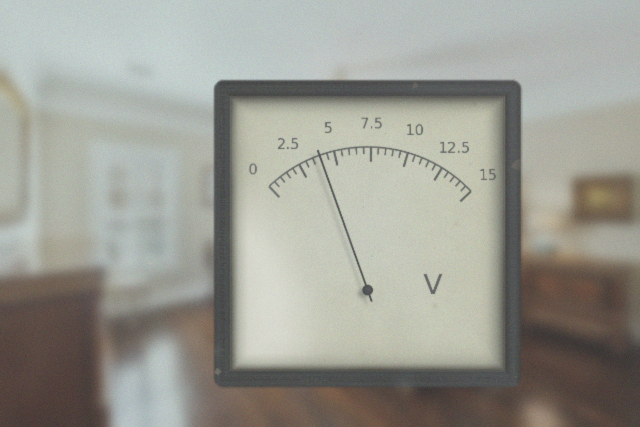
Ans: 4,V
